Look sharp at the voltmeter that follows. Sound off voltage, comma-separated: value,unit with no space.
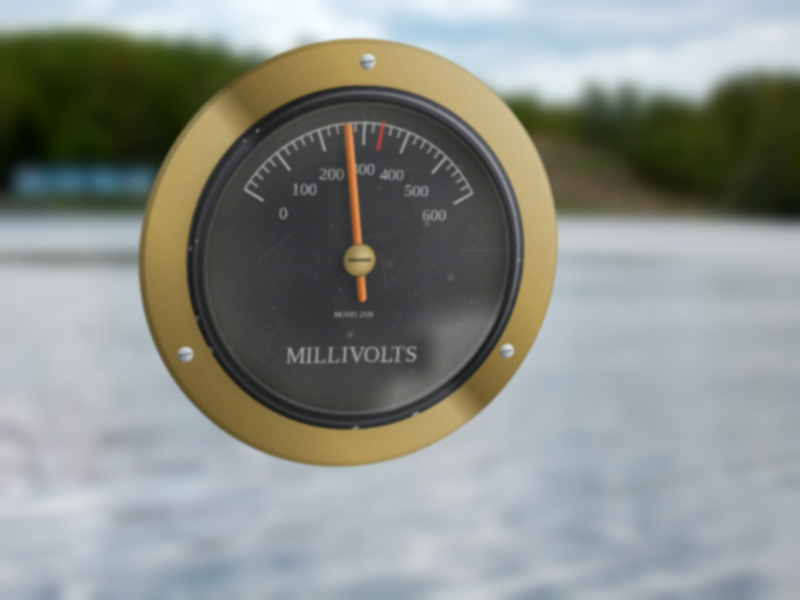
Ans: 260,mV
